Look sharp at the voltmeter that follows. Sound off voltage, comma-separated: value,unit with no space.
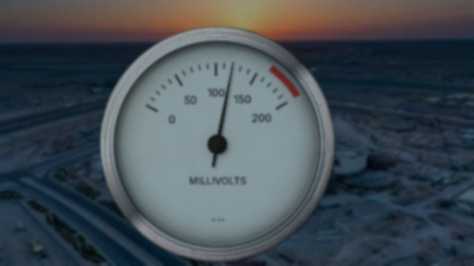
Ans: 120,mV
